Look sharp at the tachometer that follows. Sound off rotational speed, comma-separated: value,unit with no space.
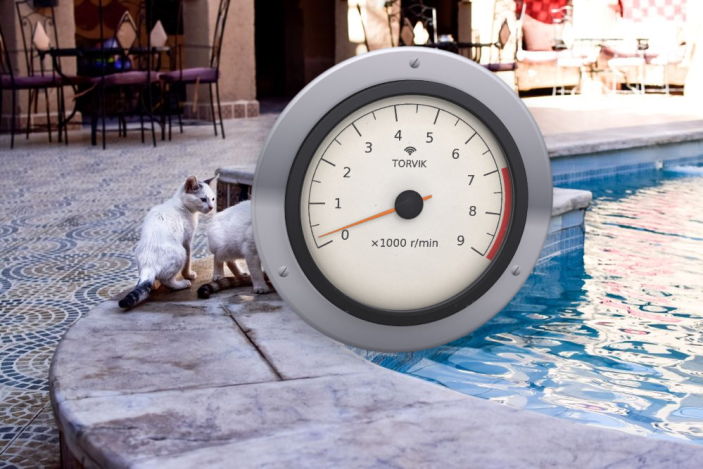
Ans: 250,rpm
